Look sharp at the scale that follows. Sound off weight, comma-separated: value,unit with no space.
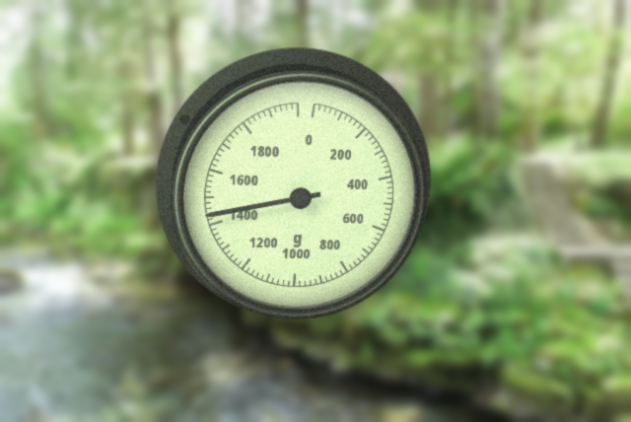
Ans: 1440,g
